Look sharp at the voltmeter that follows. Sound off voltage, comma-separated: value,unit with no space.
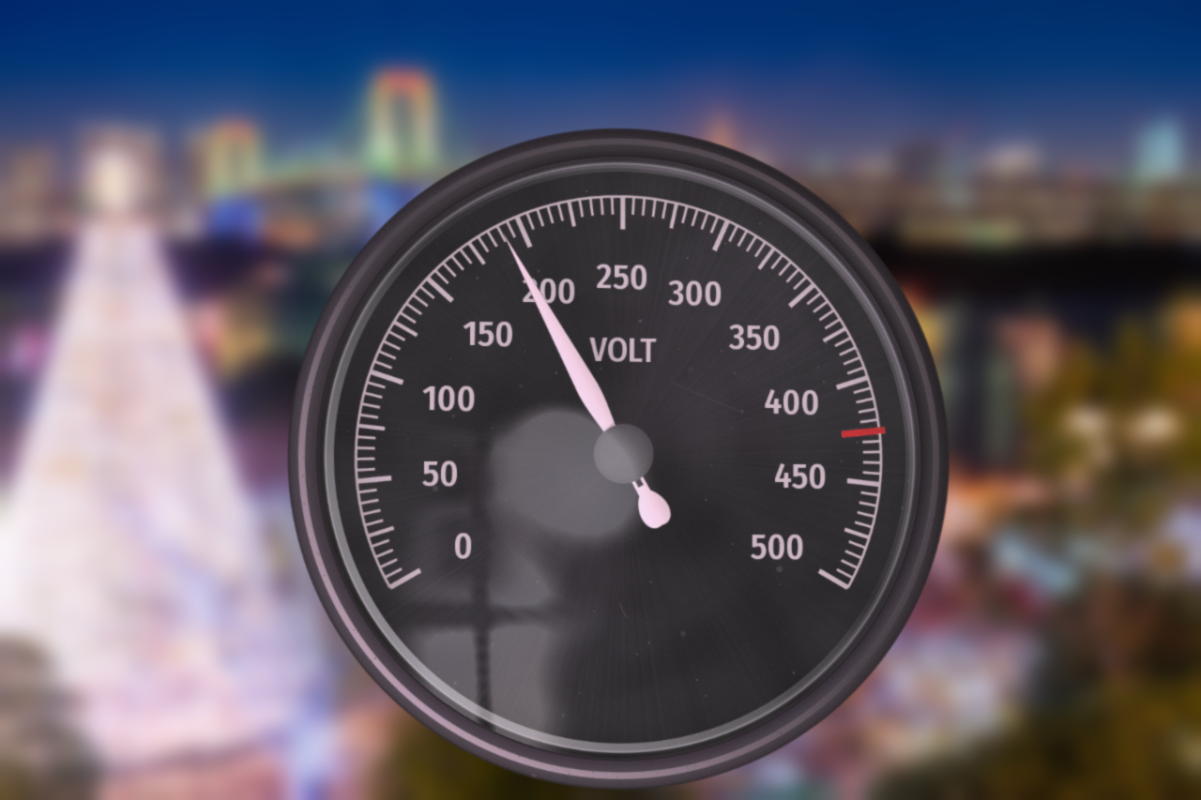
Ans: 190,V
